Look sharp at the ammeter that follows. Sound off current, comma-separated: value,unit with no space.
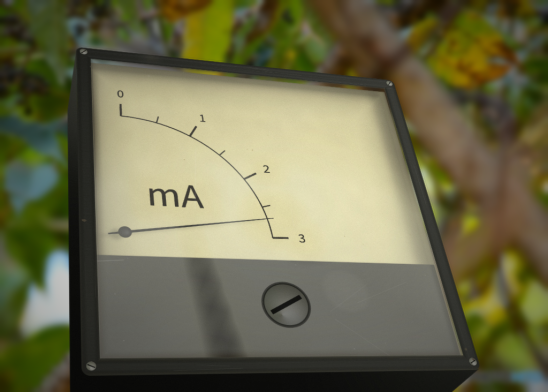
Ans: 2.75,mA
